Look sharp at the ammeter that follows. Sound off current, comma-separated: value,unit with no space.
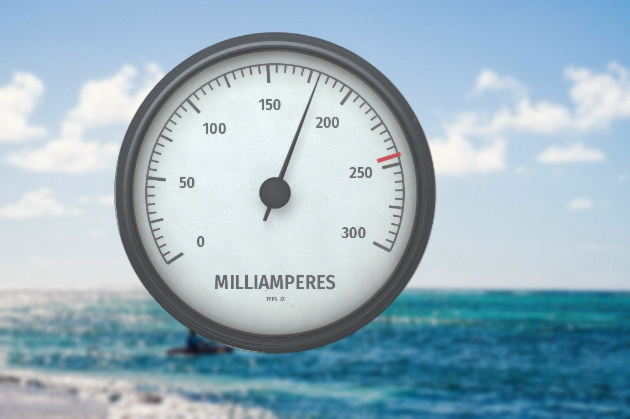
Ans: 180,mA
